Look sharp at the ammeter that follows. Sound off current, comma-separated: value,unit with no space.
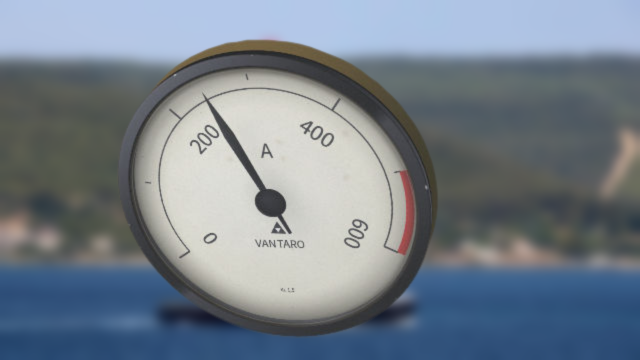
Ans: 250,A
